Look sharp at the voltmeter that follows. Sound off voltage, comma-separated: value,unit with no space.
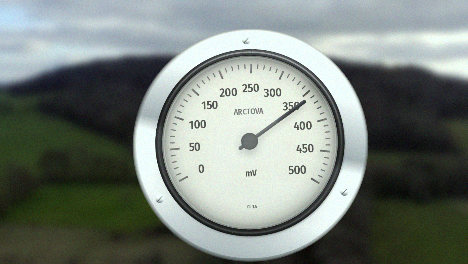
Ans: 360,mV
